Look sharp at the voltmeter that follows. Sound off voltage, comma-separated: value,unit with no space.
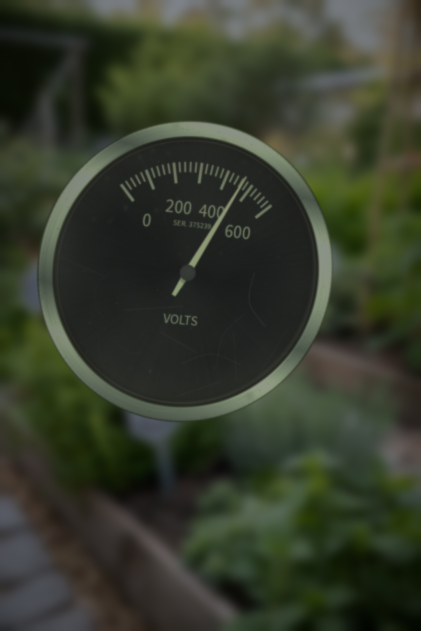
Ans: 460,V
